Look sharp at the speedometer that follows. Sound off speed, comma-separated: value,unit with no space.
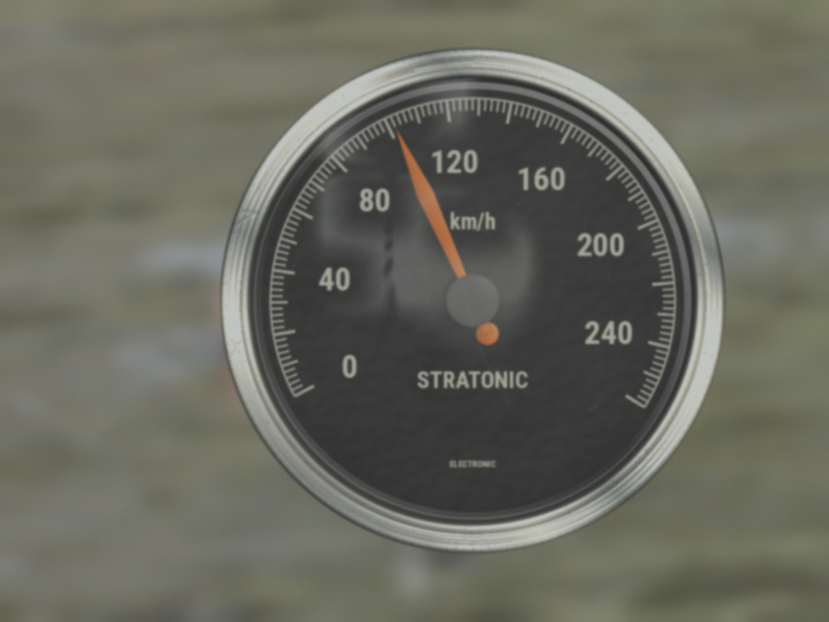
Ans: 102,km/h
